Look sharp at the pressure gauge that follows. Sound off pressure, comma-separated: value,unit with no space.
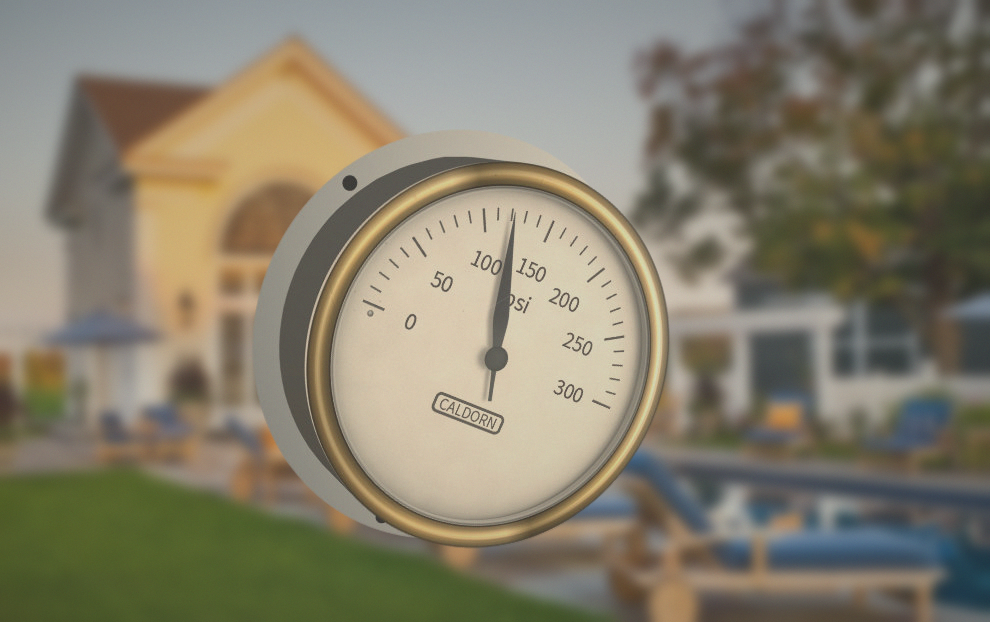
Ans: 120,psi
